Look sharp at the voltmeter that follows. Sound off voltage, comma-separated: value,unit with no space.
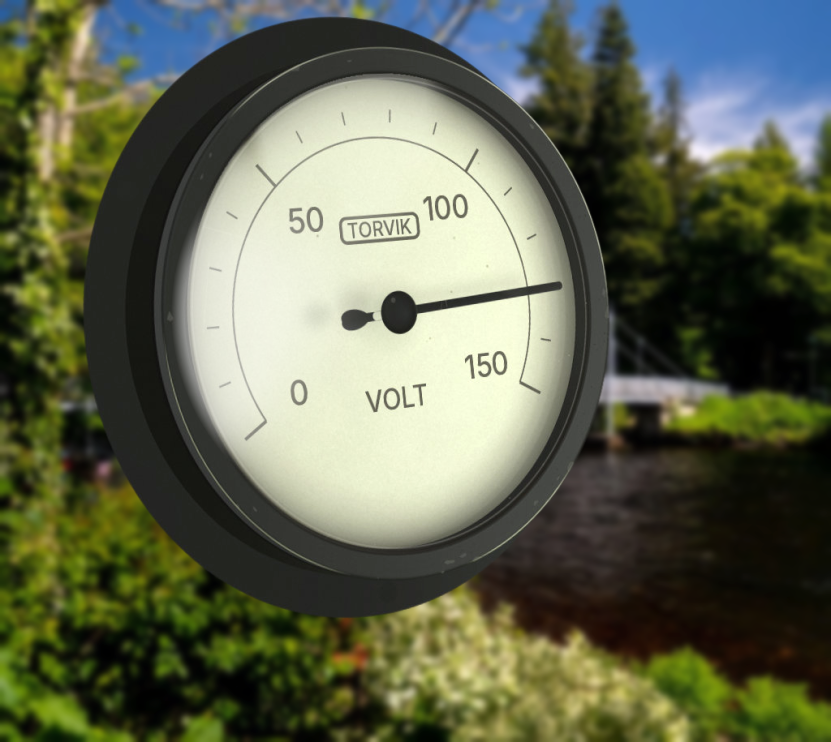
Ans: 130,V
